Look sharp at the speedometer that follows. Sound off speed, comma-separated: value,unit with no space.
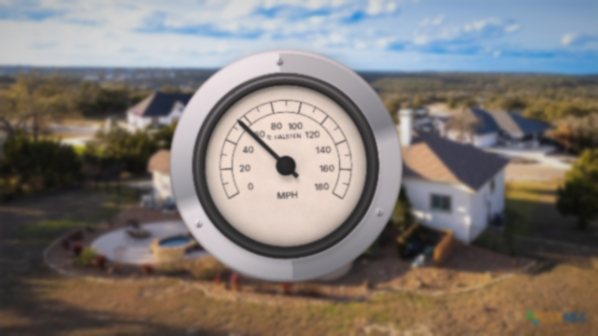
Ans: 55,mph
